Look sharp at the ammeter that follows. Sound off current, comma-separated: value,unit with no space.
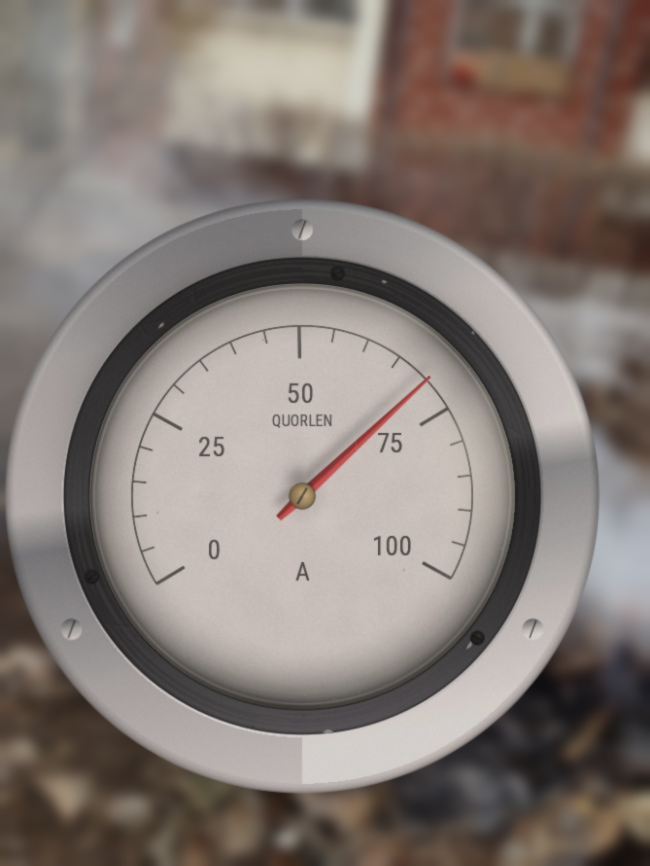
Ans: 70,A
